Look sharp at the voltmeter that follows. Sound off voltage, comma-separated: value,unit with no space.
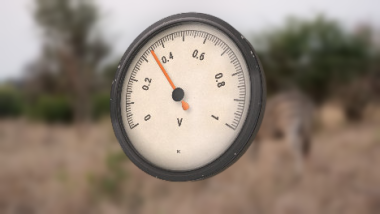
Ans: 0.35,V
